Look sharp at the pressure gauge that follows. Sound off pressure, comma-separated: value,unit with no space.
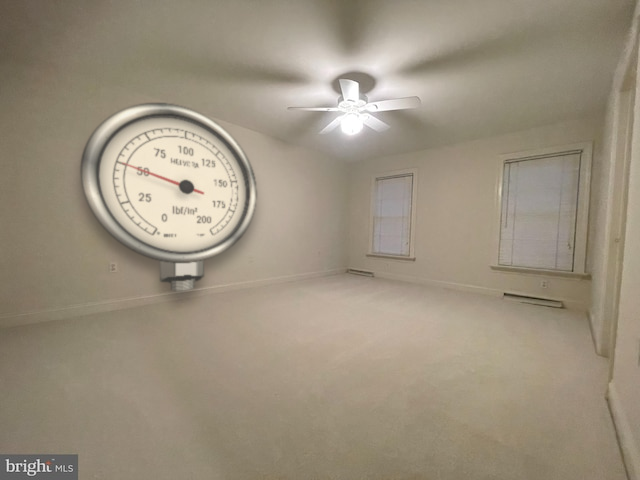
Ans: 50,psi
